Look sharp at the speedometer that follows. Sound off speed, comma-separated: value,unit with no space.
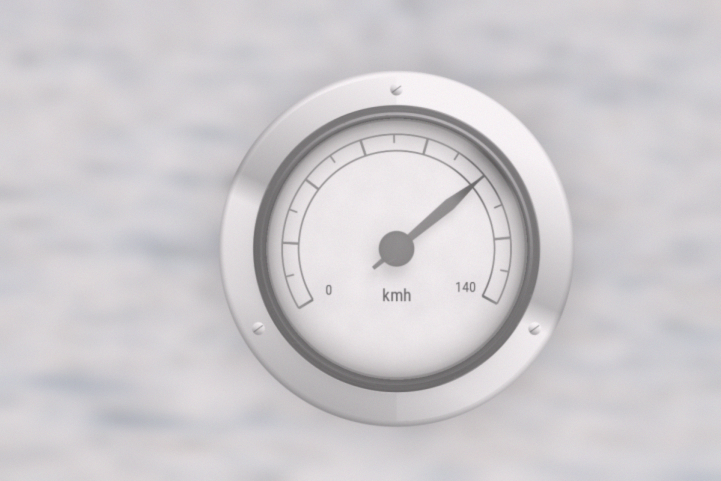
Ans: 100,km/h
